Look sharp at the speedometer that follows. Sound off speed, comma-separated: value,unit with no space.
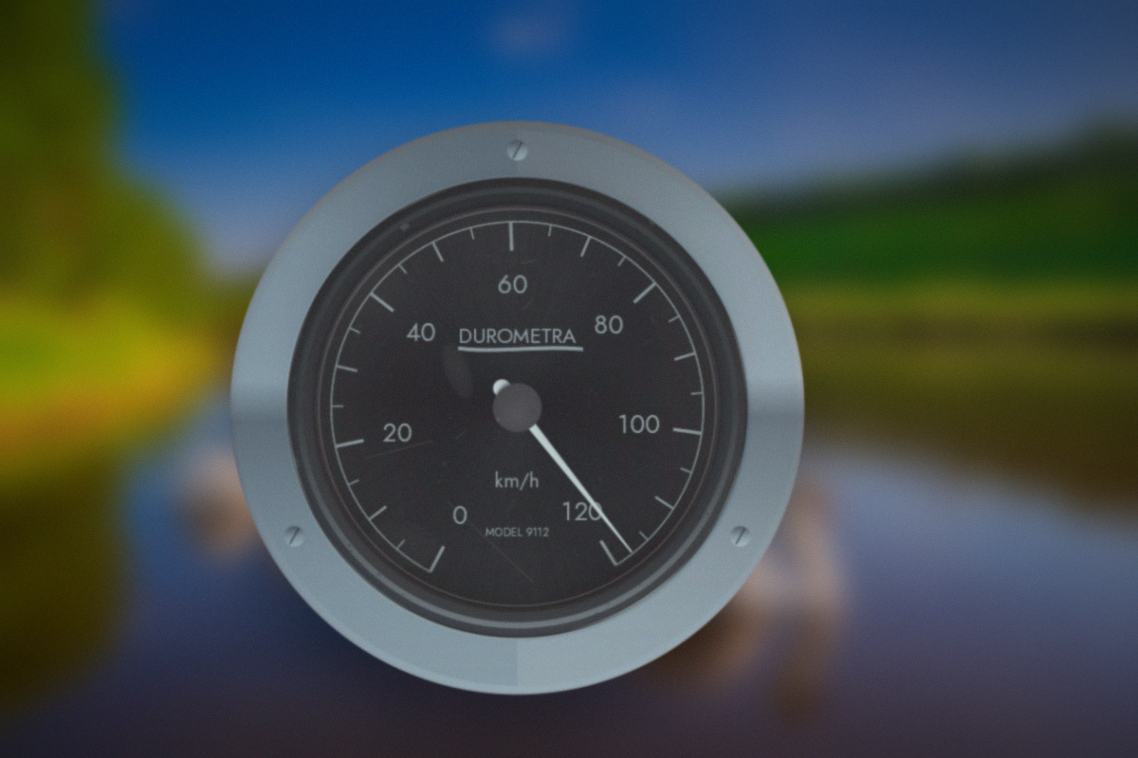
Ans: 117.5,km/h
